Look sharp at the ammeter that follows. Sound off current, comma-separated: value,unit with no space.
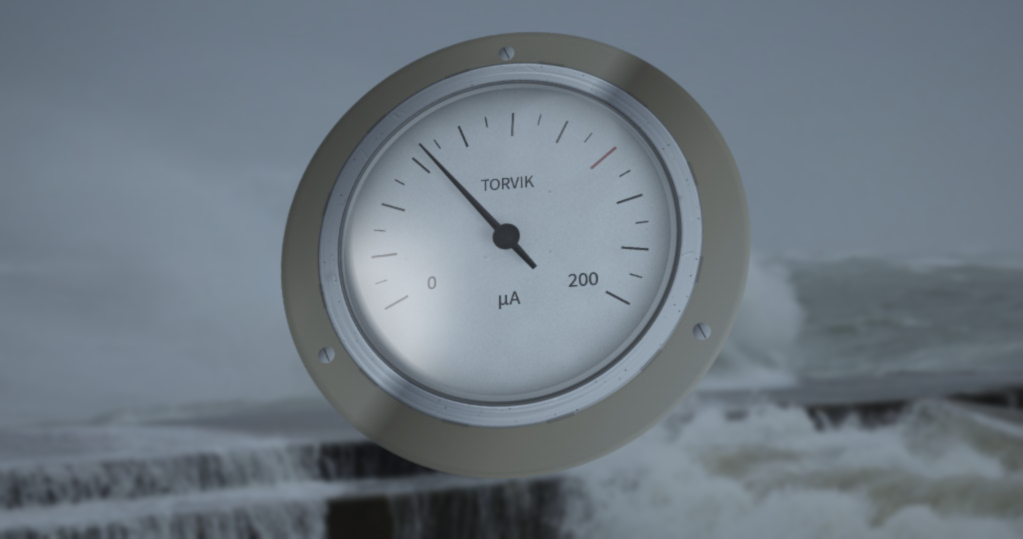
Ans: 65,µA
